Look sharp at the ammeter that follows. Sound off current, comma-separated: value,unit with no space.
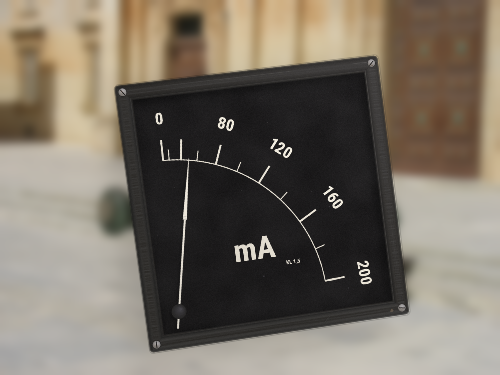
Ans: 50,mA
